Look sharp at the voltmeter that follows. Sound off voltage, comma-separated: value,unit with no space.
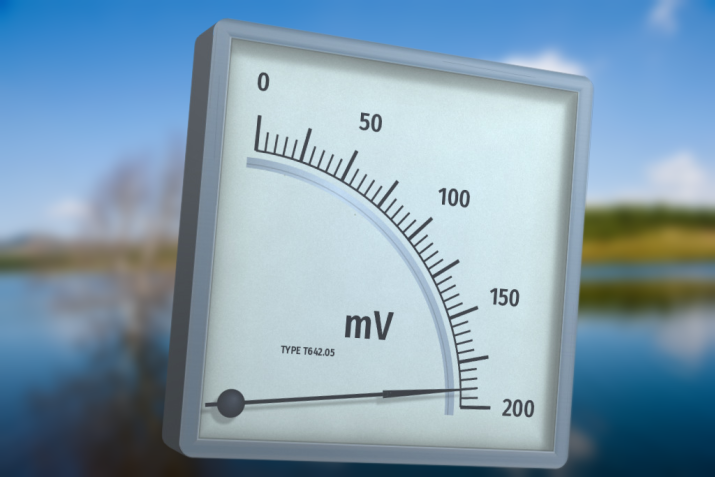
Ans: 190,mV
